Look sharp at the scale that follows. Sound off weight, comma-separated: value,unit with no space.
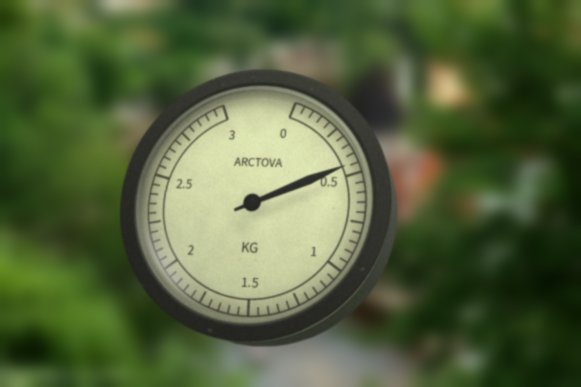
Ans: 0.45,kg
